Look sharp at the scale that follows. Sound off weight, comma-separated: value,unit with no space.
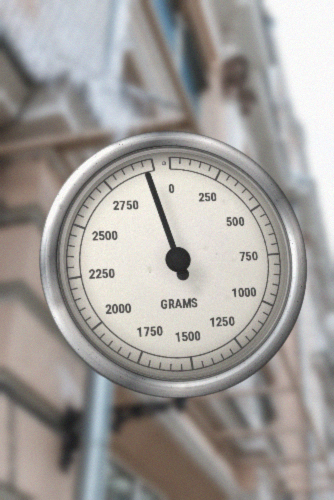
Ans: 2950,g
